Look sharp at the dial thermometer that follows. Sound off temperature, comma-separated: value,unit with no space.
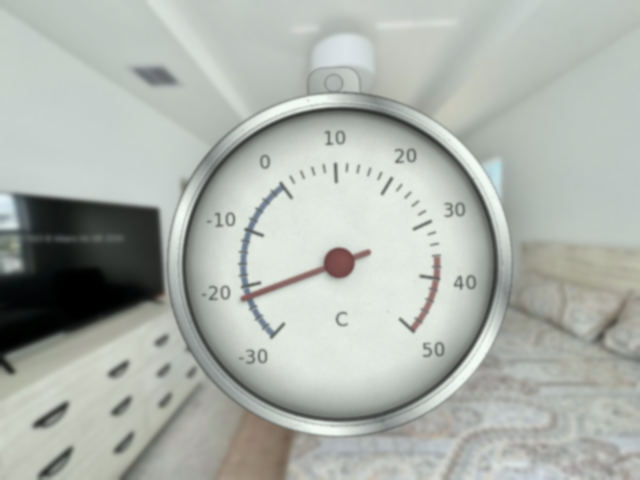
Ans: -22,°C
